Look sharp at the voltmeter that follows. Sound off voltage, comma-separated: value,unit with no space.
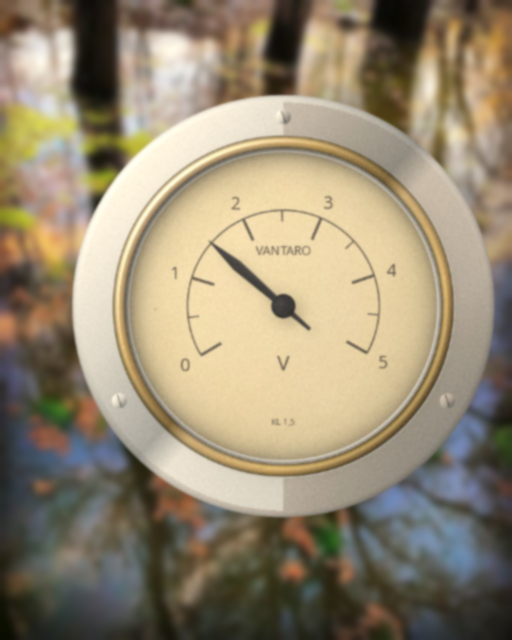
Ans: 1.5,V
